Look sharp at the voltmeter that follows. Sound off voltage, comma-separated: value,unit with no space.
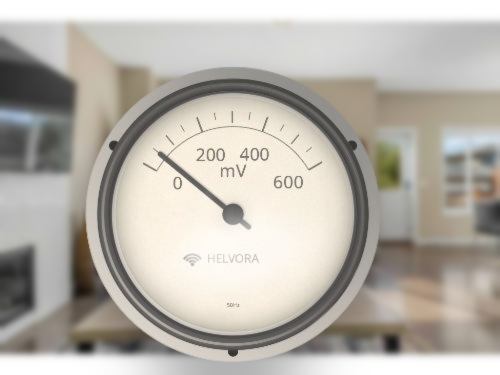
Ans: 50,mV
